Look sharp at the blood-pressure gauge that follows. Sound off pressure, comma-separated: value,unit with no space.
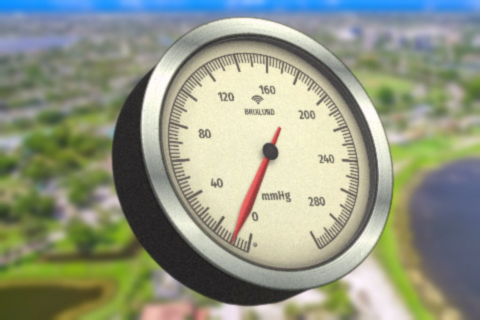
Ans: 10,mmHg
